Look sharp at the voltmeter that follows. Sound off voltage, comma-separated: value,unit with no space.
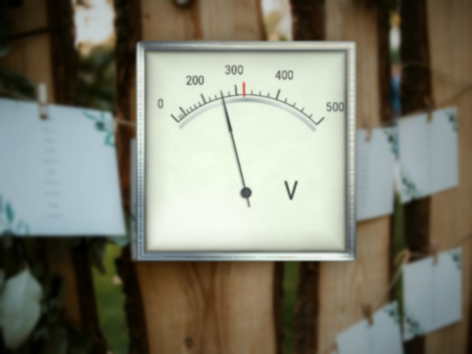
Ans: 260,V
